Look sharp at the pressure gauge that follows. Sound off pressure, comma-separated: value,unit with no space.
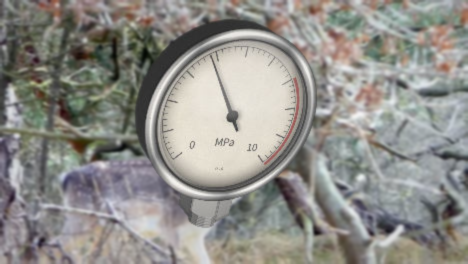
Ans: 3.8,MPa
